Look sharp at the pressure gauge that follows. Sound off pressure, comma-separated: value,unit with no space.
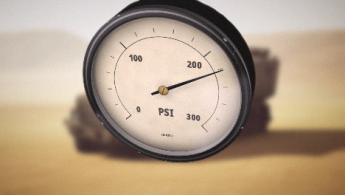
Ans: 220,psi
